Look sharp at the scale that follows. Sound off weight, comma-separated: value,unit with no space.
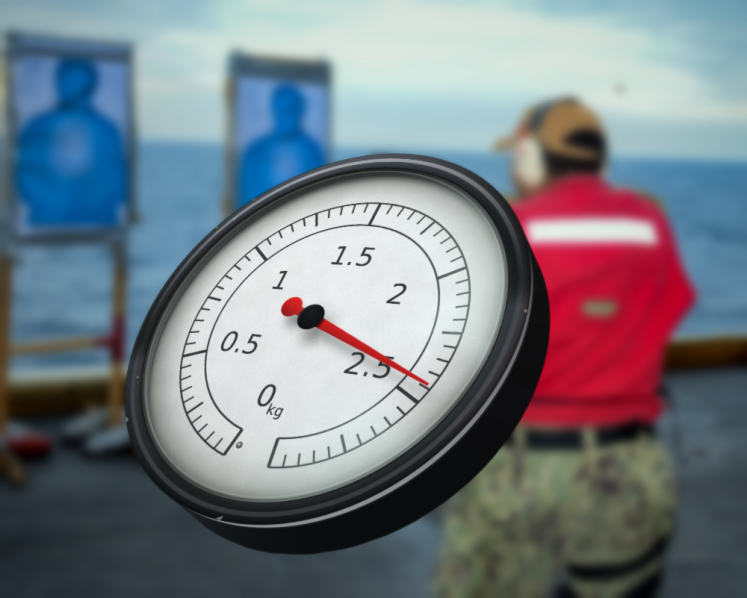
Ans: 2.45,kg
